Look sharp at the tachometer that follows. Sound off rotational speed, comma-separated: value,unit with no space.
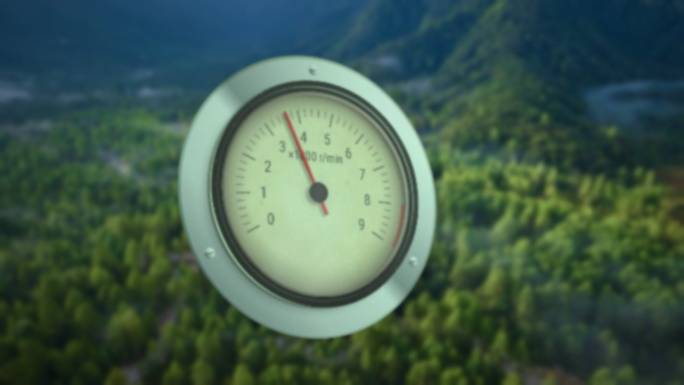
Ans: 3600,rpm
